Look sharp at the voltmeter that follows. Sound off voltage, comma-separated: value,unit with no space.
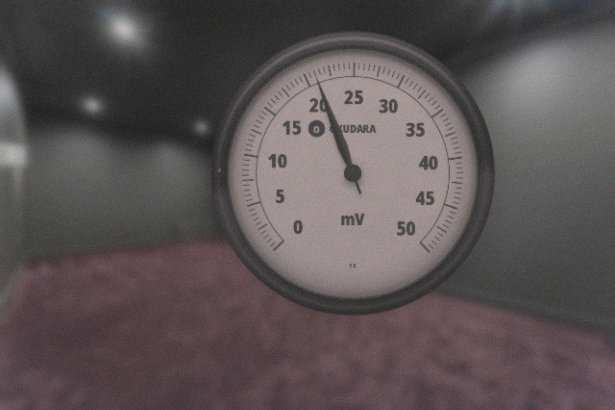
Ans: 21,mV
